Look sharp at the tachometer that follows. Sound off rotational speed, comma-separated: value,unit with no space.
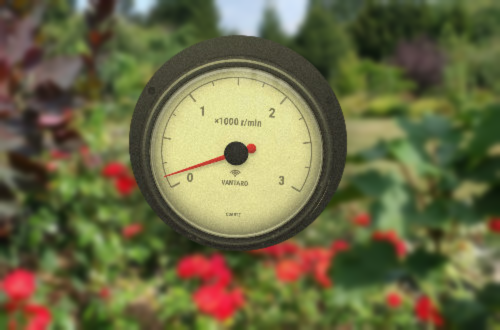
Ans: 125,rpm
